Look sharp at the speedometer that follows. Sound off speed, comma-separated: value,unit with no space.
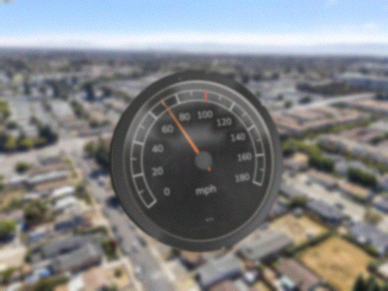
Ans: 70,mph
